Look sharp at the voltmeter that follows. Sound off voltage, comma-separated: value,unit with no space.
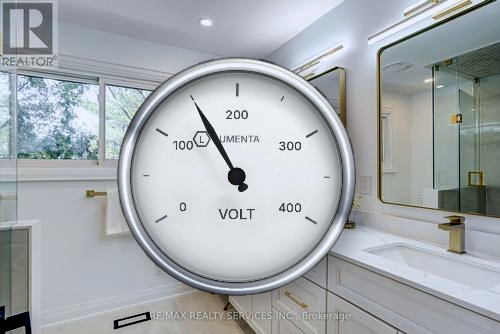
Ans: 150,V
